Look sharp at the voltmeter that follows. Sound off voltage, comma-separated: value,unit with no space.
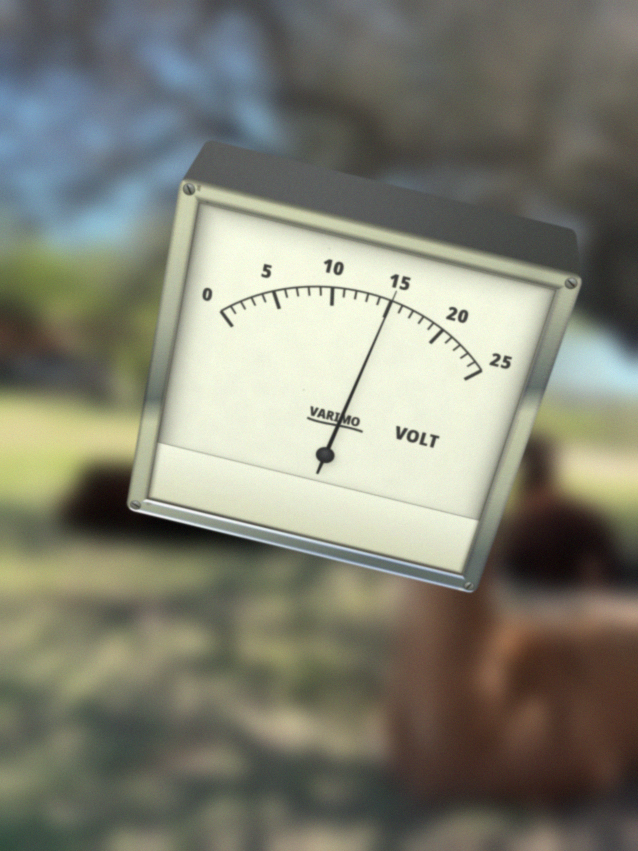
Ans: 15,V
